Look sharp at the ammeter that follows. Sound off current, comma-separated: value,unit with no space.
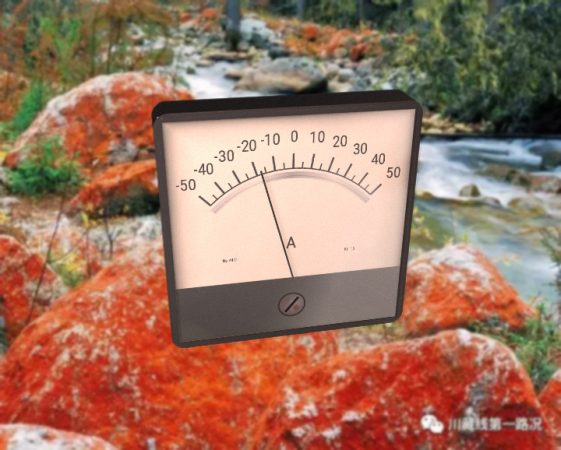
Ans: -17.5,A
